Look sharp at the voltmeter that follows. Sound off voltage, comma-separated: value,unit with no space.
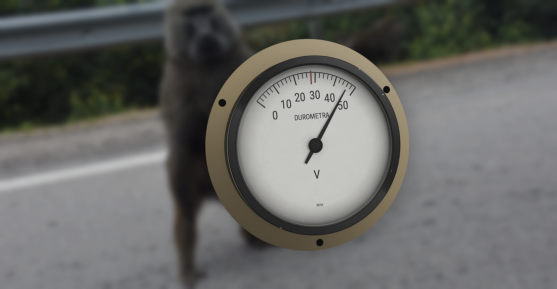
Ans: 46,V
